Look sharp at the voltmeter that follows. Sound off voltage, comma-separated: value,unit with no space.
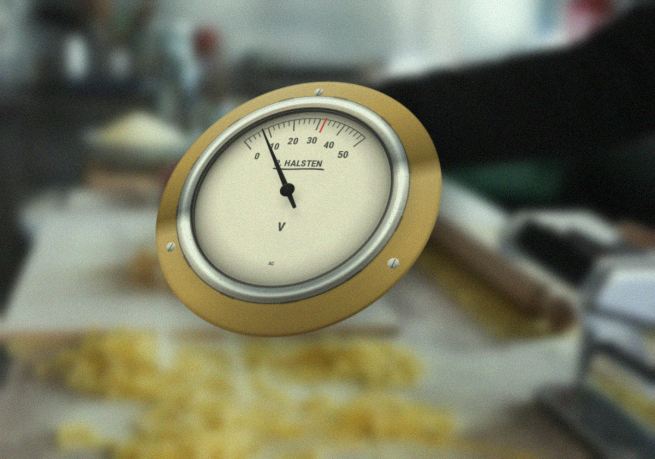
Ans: 8,V
